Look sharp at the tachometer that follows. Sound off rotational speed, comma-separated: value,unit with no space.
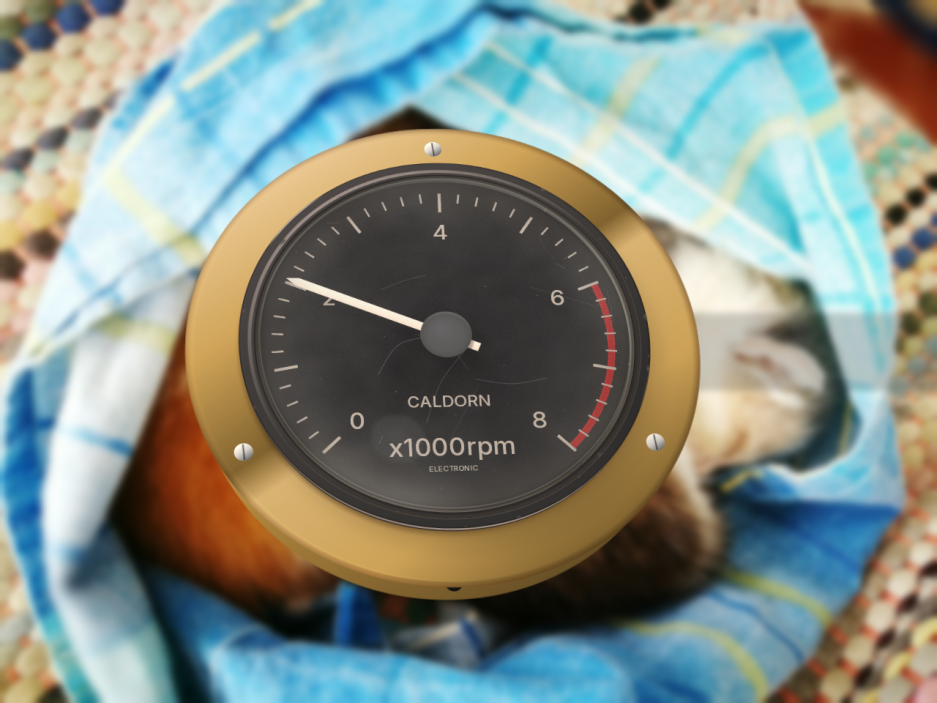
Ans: 2000,rpm
